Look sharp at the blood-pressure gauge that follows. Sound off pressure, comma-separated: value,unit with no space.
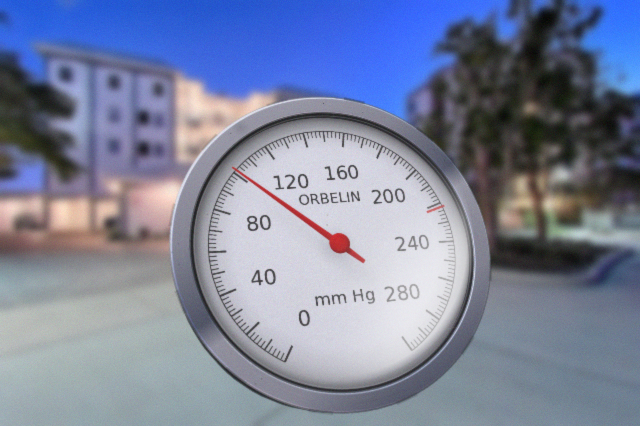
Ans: 100,mmHg
